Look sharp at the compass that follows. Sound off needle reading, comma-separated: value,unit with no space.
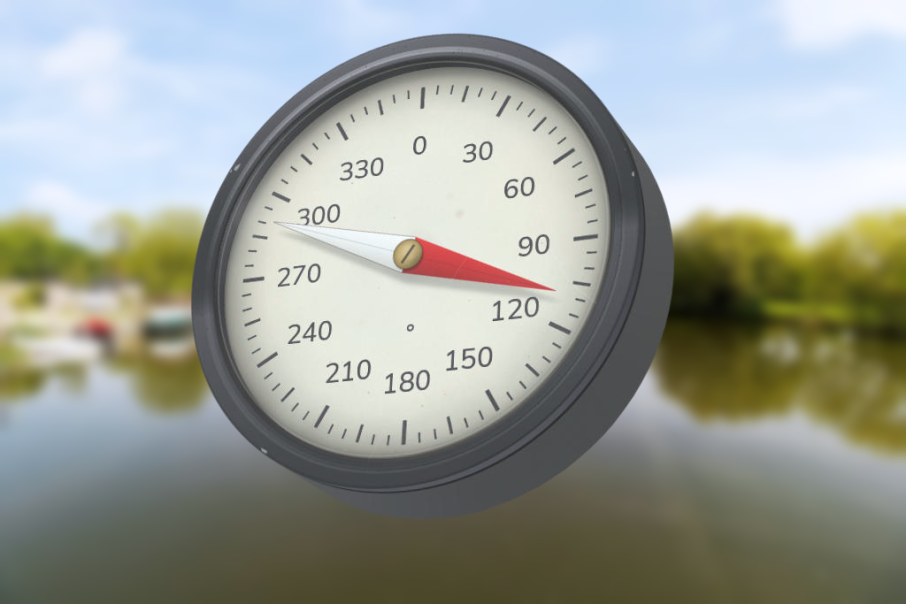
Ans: 110,°
